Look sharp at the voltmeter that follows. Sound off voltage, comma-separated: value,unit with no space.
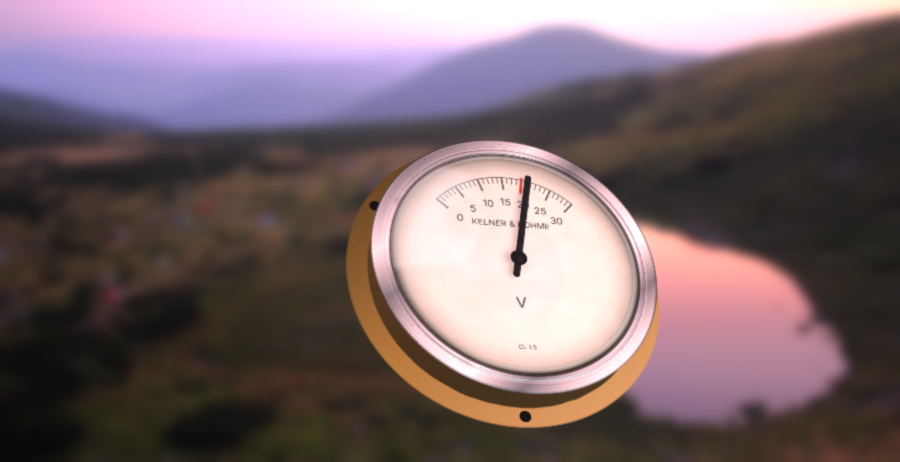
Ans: 20,V
